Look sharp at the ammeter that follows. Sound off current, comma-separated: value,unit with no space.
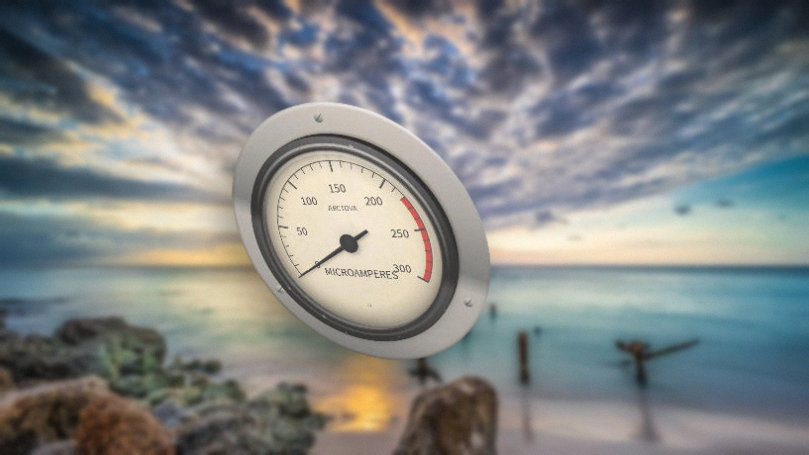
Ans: 0,µA
